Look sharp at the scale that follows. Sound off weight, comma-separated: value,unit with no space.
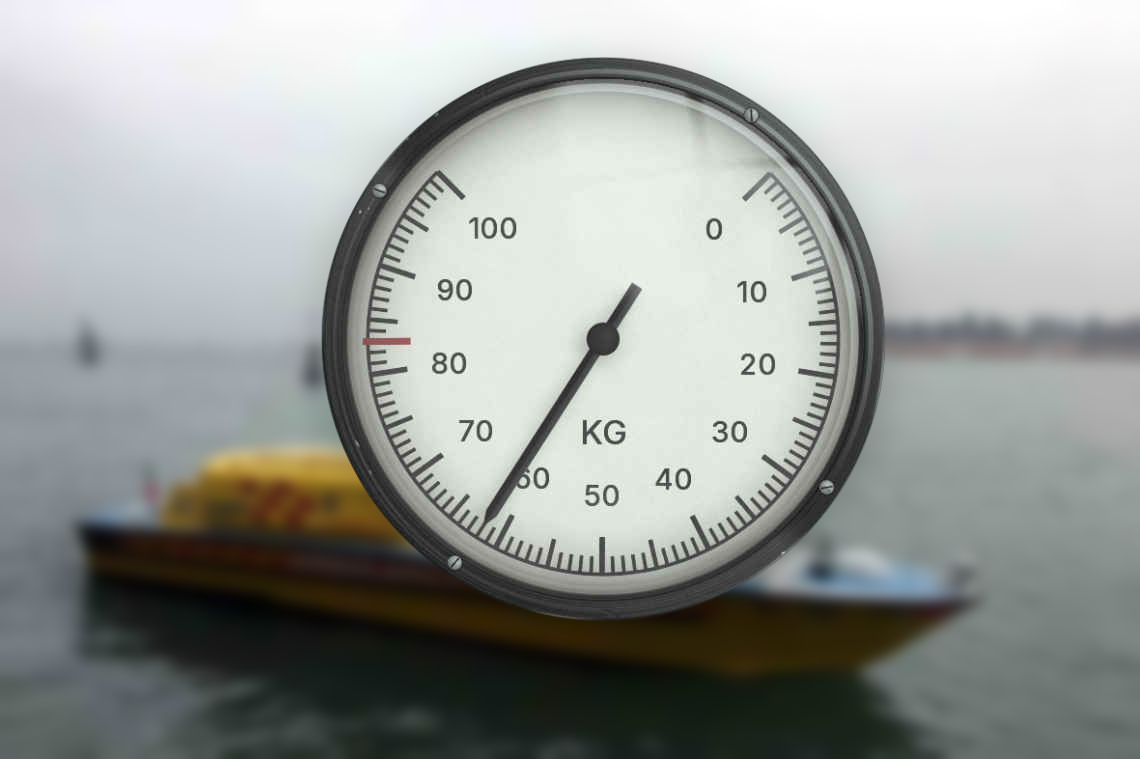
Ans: 62,kg
